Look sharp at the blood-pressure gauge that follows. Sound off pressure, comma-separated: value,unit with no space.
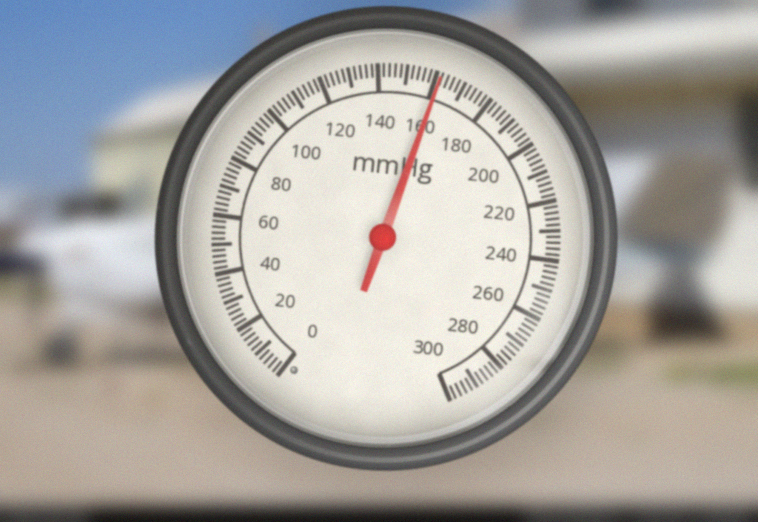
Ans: 162,mmHg
